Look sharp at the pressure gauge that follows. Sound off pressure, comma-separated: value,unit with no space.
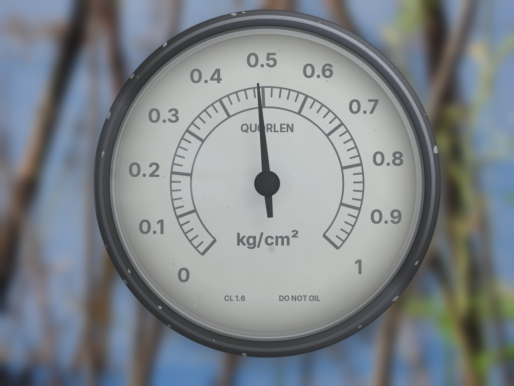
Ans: 0.49,kg/cm²
